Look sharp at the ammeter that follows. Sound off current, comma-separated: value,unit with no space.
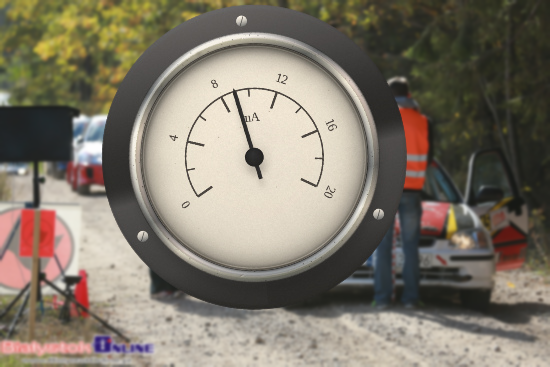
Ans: 9,mA
